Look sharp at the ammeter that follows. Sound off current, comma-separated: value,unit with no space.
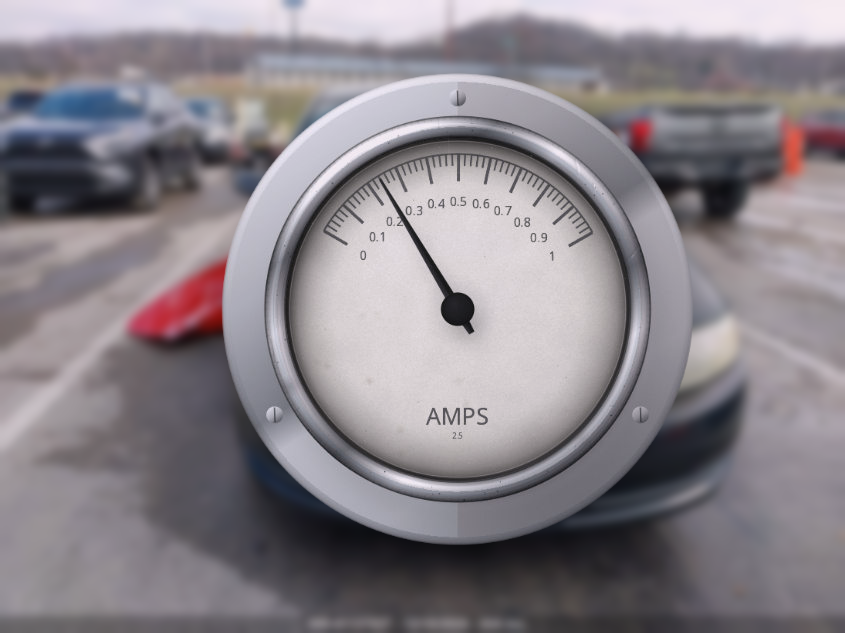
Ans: 0.24,A
